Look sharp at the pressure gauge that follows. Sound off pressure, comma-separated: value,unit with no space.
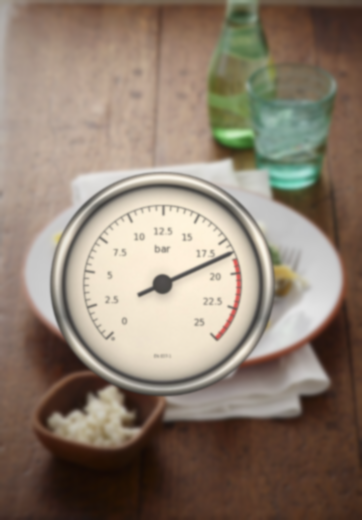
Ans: 18.5,bar
